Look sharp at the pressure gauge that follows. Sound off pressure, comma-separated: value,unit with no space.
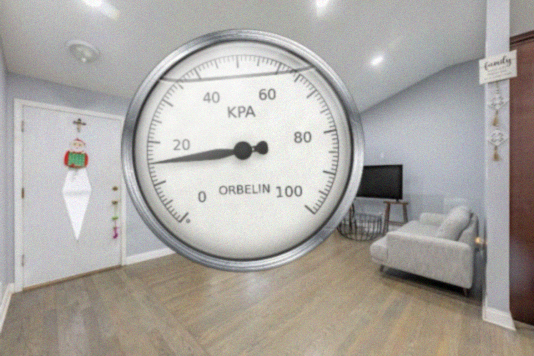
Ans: 15,kPa
